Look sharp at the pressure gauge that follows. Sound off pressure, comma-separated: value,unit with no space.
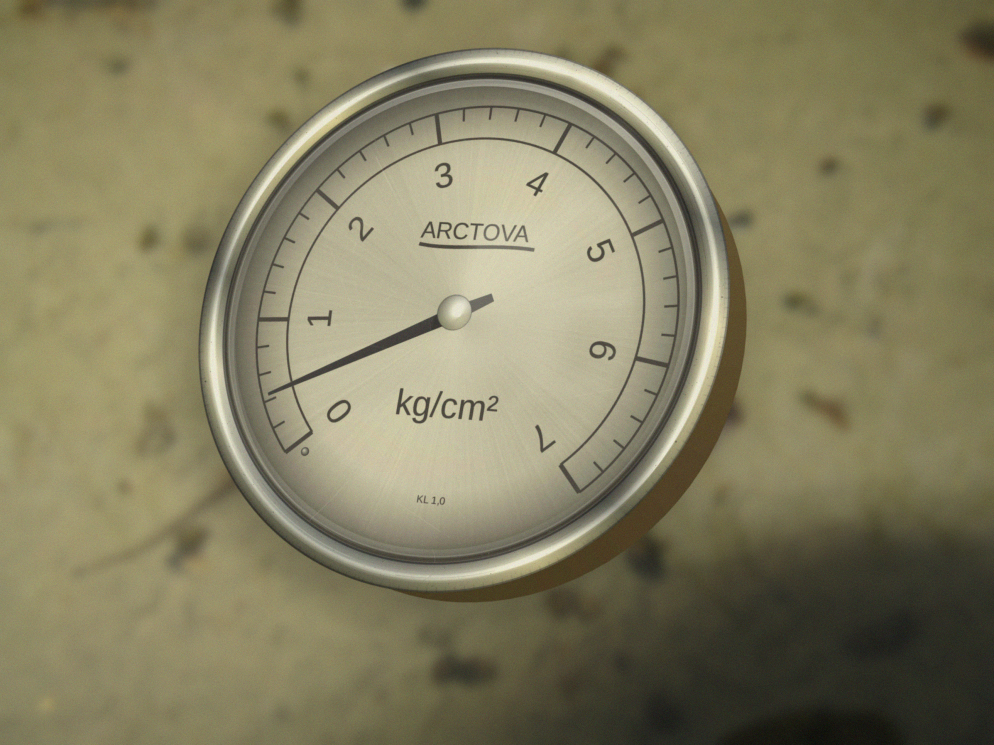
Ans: 0.4,kg/cm²
